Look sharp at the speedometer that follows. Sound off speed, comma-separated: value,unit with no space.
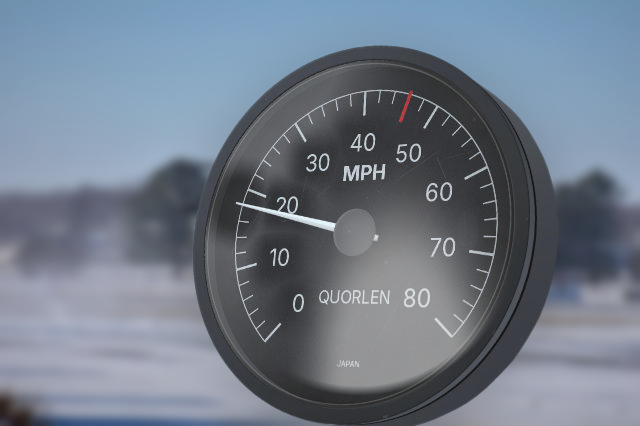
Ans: 18,mph
